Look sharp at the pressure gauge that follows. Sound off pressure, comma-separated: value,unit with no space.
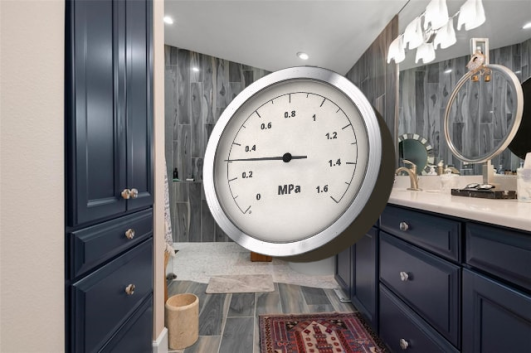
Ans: 0.3,MPa
